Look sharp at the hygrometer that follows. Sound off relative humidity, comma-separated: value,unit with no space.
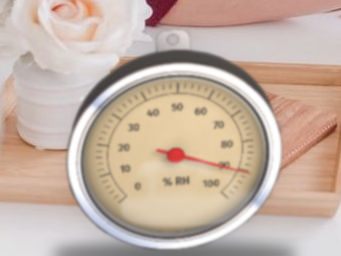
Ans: 90,%
